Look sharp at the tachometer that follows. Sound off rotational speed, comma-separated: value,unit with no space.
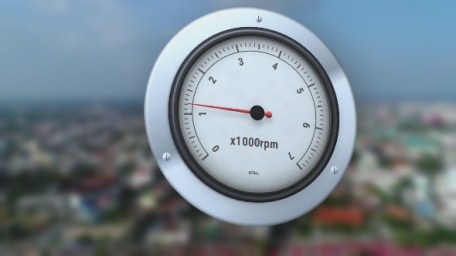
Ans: 1200,rpm
